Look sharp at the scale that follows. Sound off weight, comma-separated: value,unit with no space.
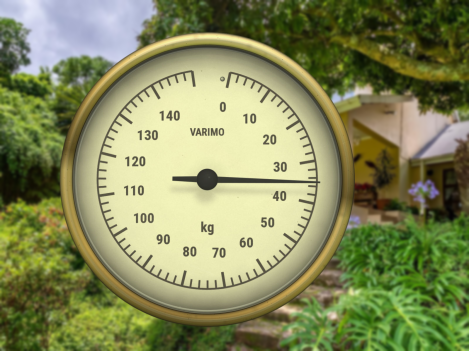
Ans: 35,kg
